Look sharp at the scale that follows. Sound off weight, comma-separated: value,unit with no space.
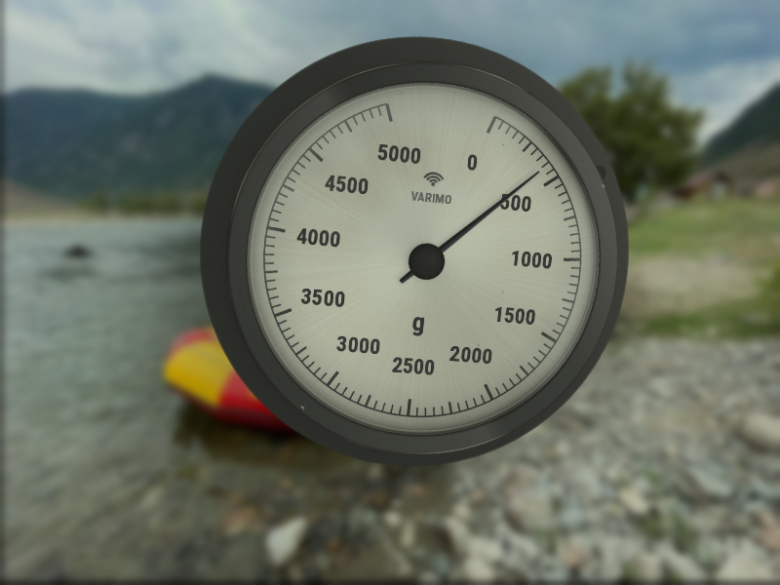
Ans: 400,g
